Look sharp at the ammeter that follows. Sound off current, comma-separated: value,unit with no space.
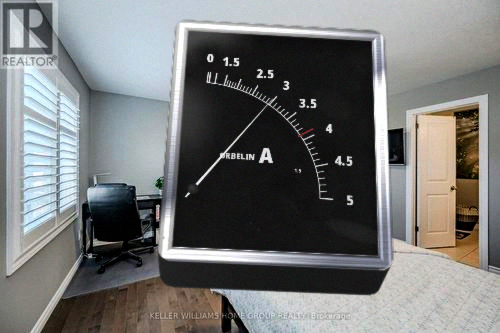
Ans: 3,A
